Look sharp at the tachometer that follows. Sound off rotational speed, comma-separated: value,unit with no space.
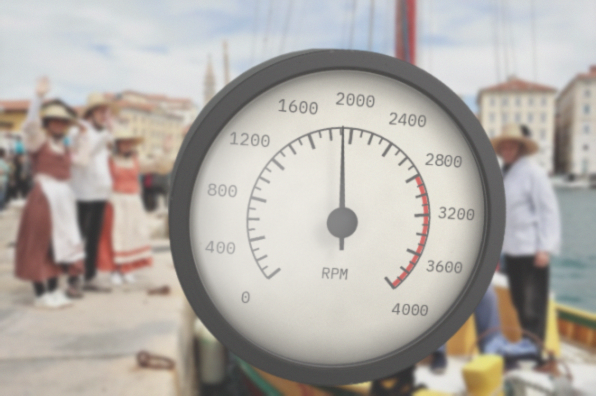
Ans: 1900,rpm
